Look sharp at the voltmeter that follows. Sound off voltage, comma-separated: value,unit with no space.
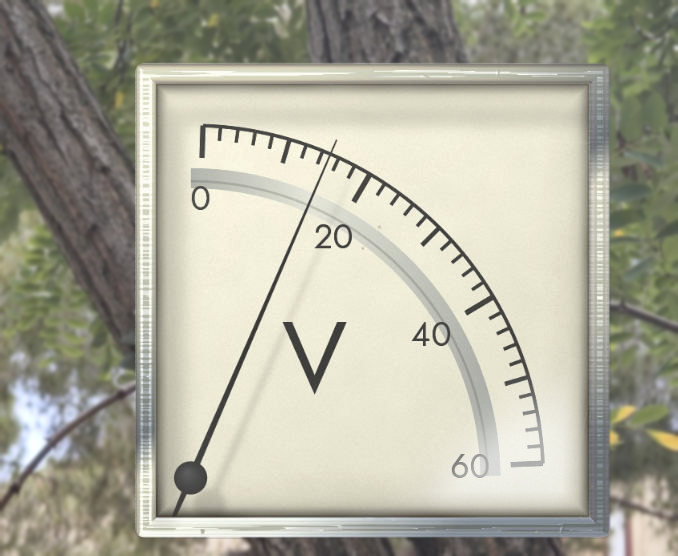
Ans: 15,V
